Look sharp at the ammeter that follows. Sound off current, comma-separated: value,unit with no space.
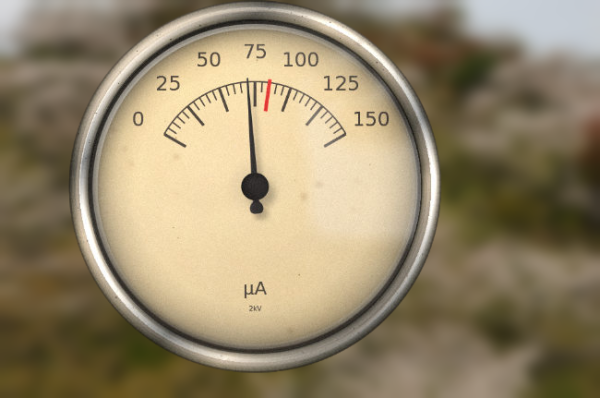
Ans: 70,µA
